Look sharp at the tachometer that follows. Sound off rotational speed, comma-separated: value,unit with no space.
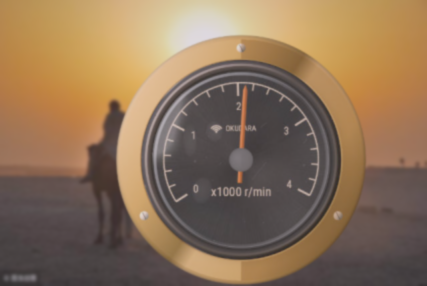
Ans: 2100,rpm
